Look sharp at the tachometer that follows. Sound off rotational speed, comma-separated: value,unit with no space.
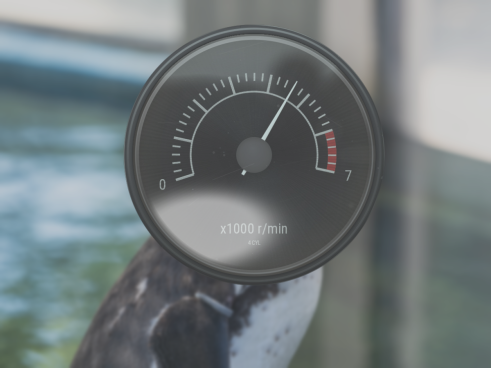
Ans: 4600,rpm
